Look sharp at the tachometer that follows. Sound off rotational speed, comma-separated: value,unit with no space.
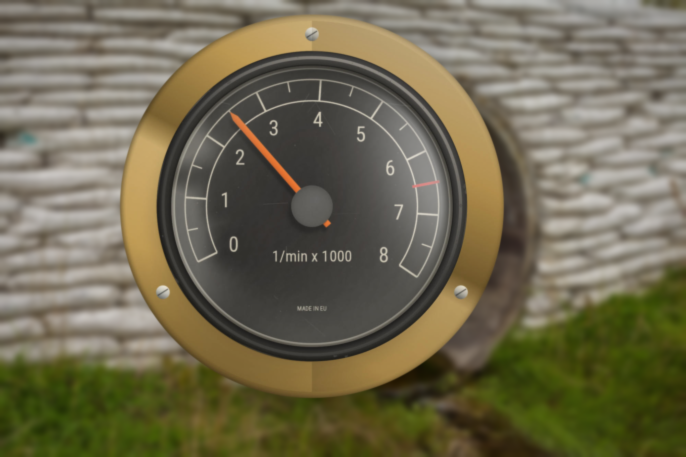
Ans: 2500,rpm
